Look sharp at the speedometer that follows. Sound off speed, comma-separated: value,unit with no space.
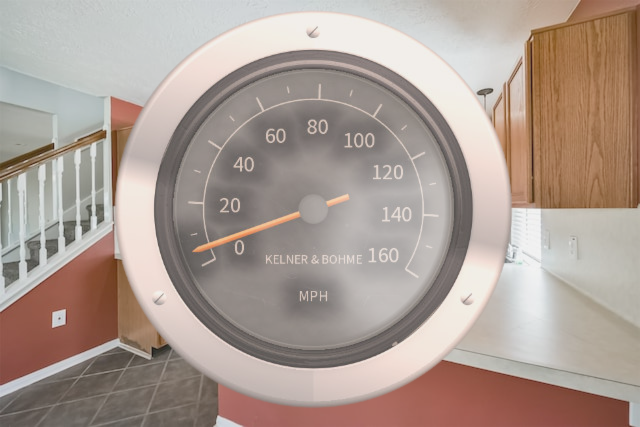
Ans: 5,mph
